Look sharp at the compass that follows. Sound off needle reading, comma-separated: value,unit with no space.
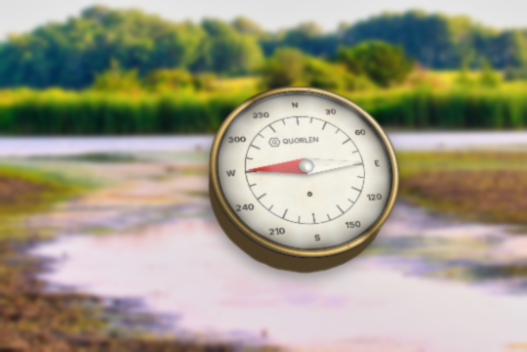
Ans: 270,°
